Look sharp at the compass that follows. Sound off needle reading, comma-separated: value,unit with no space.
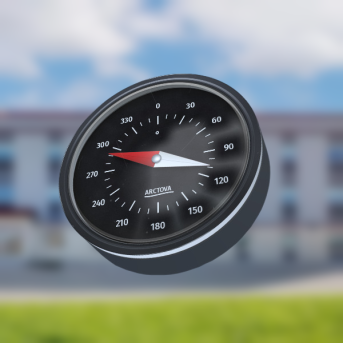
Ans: 290,°
